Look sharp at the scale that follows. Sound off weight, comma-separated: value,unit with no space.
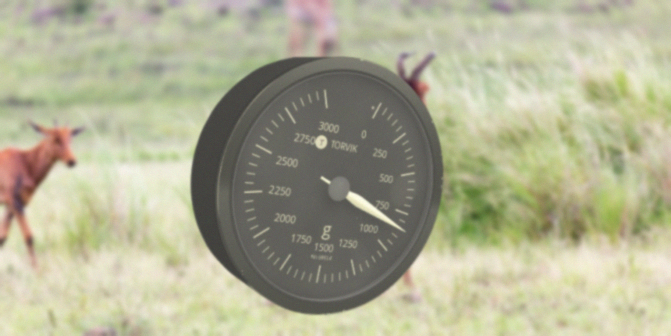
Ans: 850,g
